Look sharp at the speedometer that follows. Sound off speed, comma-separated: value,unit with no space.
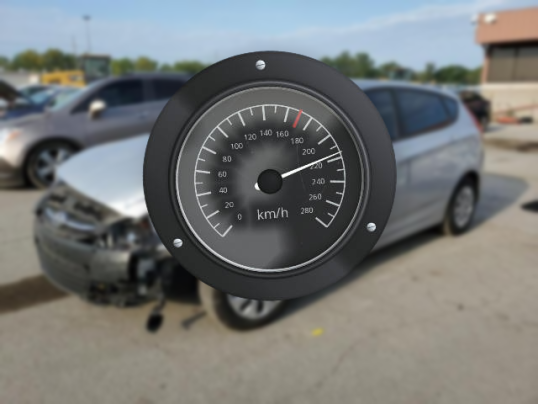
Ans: 215,km/h
